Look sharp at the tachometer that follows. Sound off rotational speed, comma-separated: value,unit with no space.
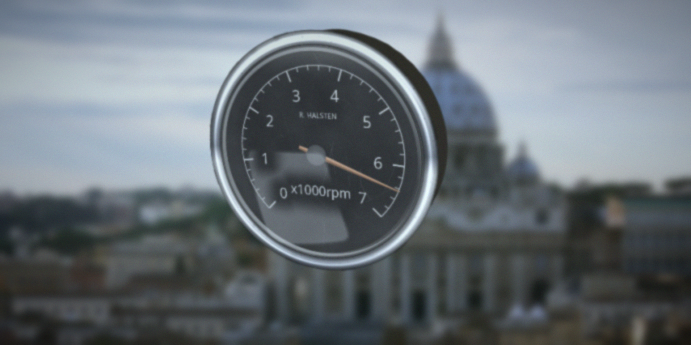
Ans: 6400,rpm
